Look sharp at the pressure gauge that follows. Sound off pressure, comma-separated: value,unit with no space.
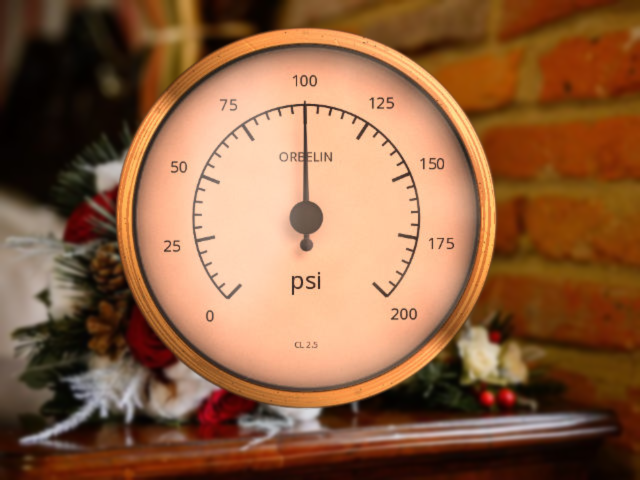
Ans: 100,psi
